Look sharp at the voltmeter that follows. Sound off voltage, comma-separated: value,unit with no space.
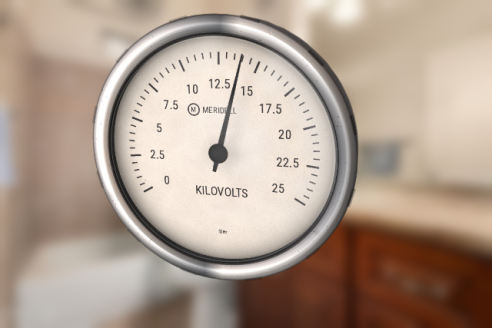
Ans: 14,kV
